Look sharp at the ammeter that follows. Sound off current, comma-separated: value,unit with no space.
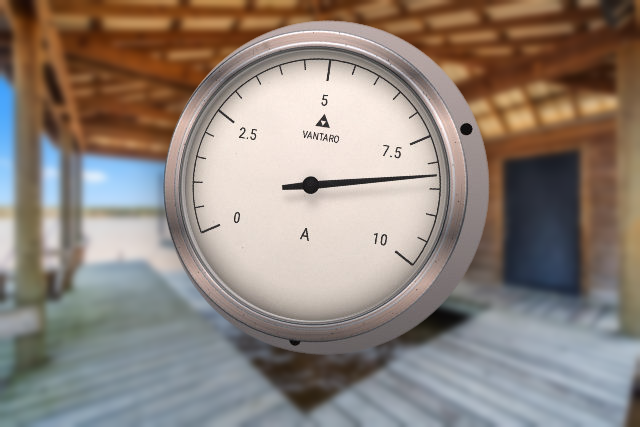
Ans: 8.25,A
